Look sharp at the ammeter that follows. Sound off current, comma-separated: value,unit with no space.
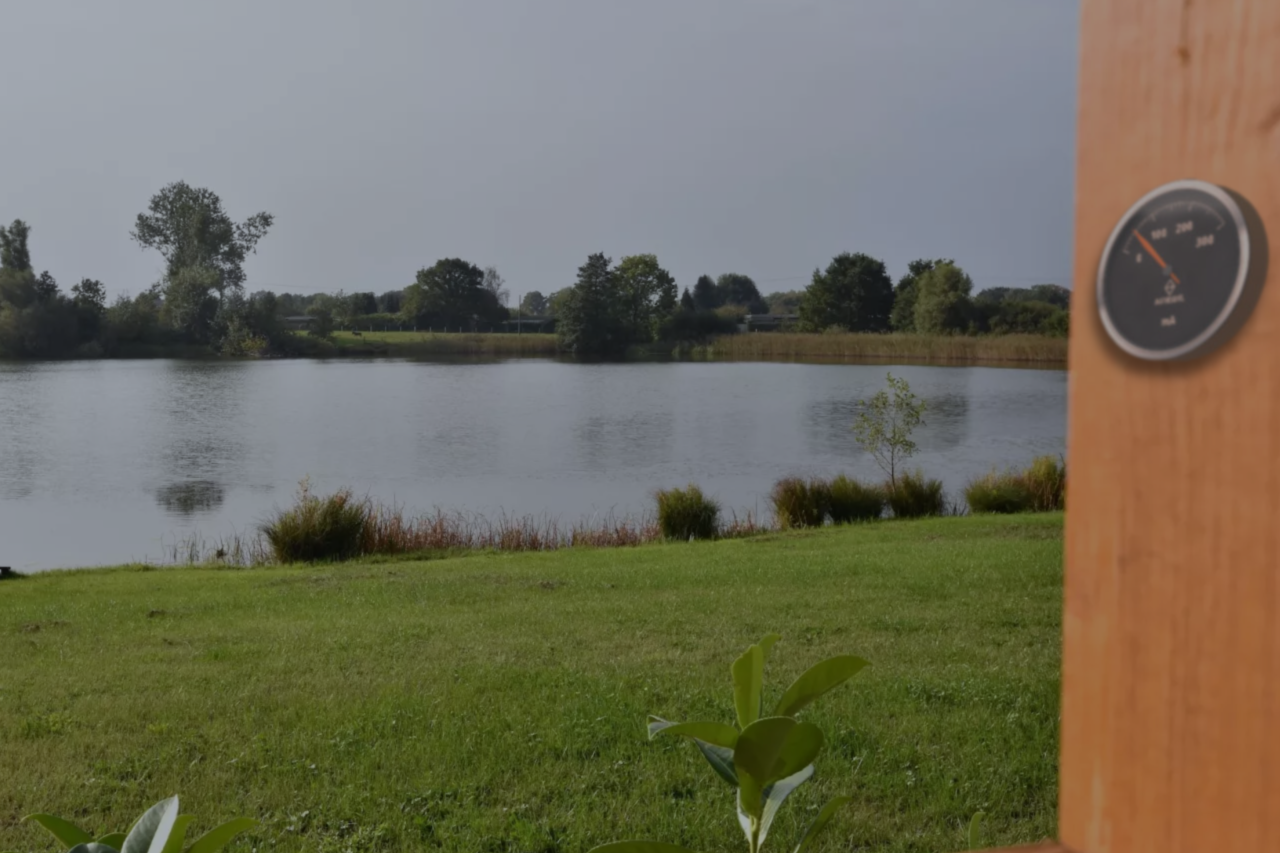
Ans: 50,mA
